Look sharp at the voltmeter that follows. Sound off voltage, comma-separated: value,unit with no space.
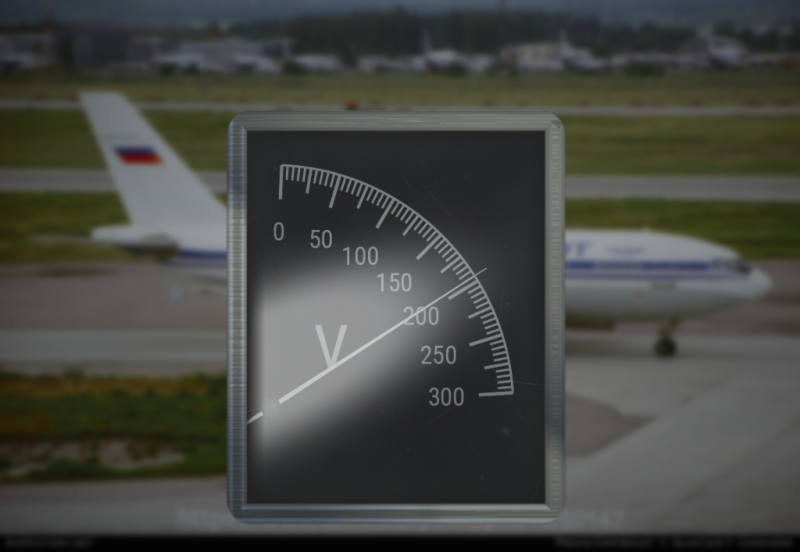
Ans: 195,V
